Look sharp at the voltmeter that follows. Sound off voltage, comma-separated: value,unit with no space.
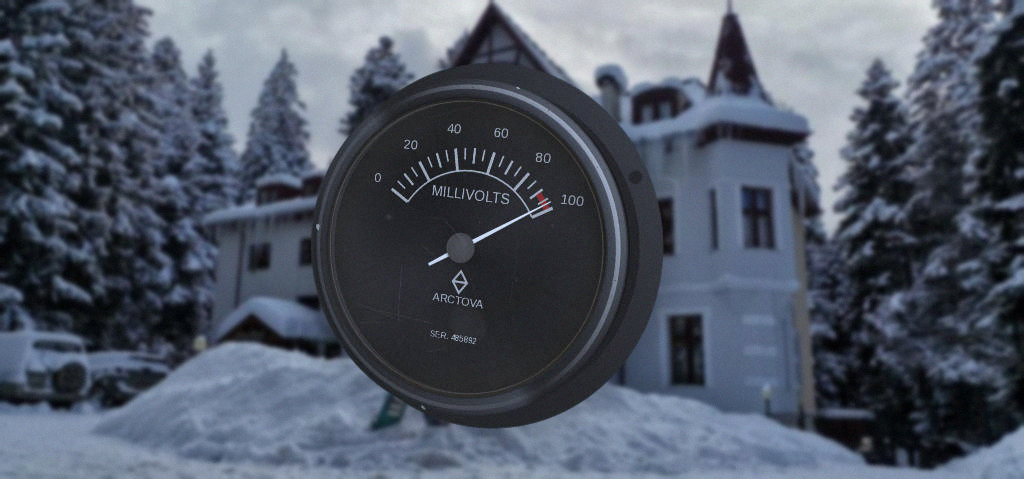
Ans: 97.5,mV
